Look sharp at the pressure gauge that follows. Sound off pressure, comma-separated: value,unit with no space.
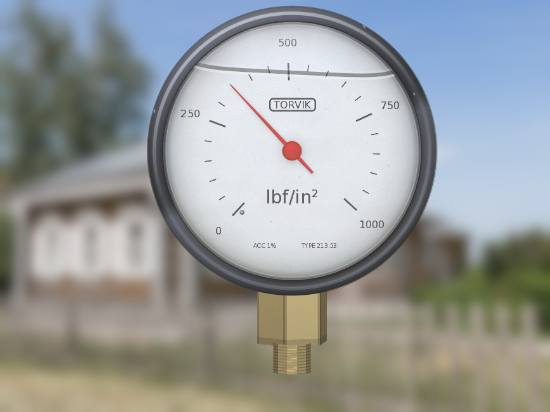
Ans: 350,psi
